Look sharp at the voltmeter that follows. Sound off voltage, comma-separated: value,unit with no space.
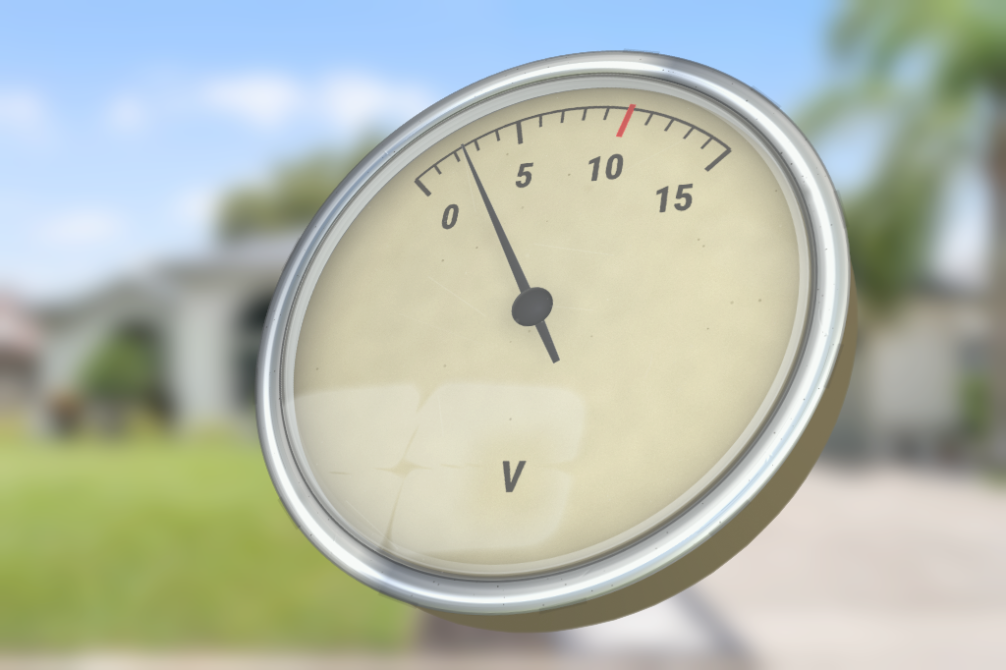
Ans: 2.5,V
